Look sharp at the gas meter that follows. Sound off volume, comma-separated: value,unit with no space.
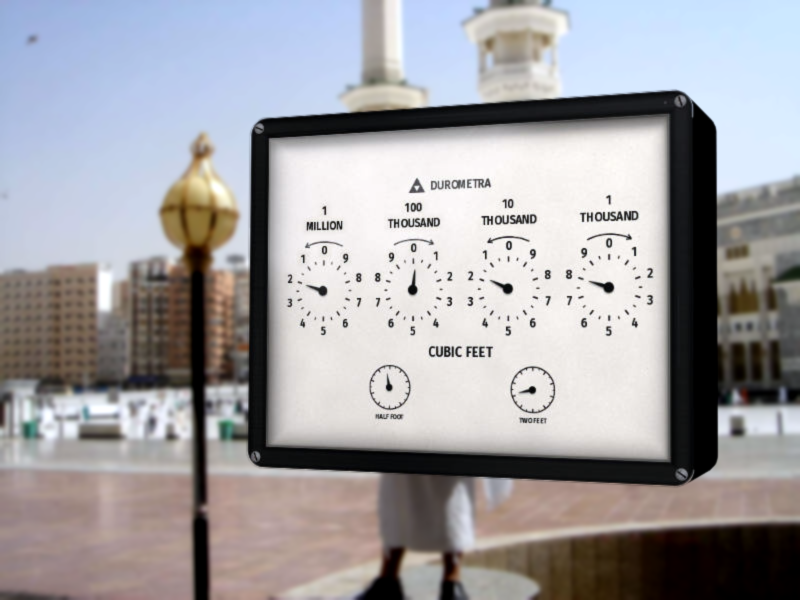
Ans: 201800,ft³
